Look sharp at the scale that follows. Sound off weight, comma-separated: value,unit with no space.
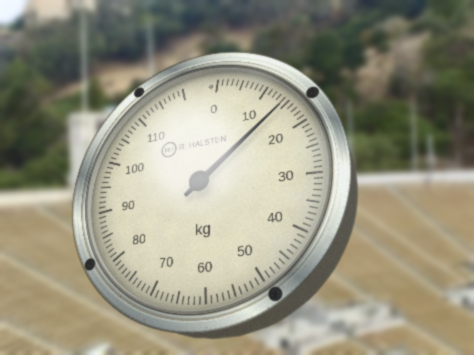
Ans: 15,kg
